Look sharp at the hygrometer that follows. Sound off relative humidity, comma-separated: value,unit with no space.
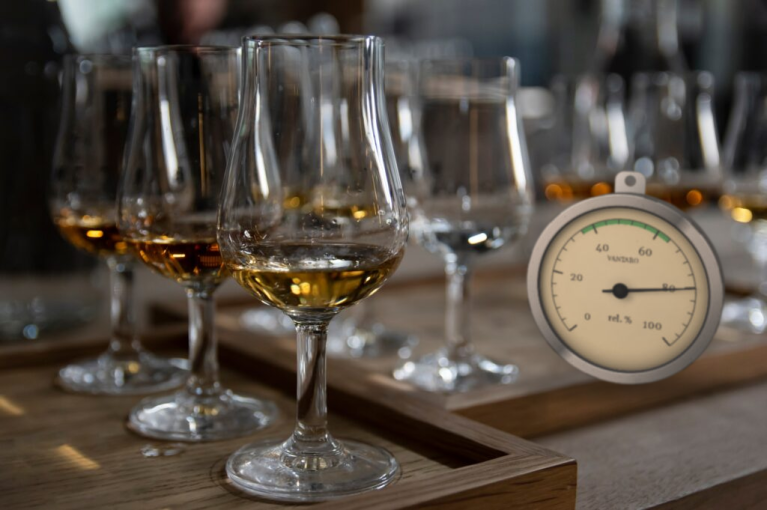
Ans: 80,%
